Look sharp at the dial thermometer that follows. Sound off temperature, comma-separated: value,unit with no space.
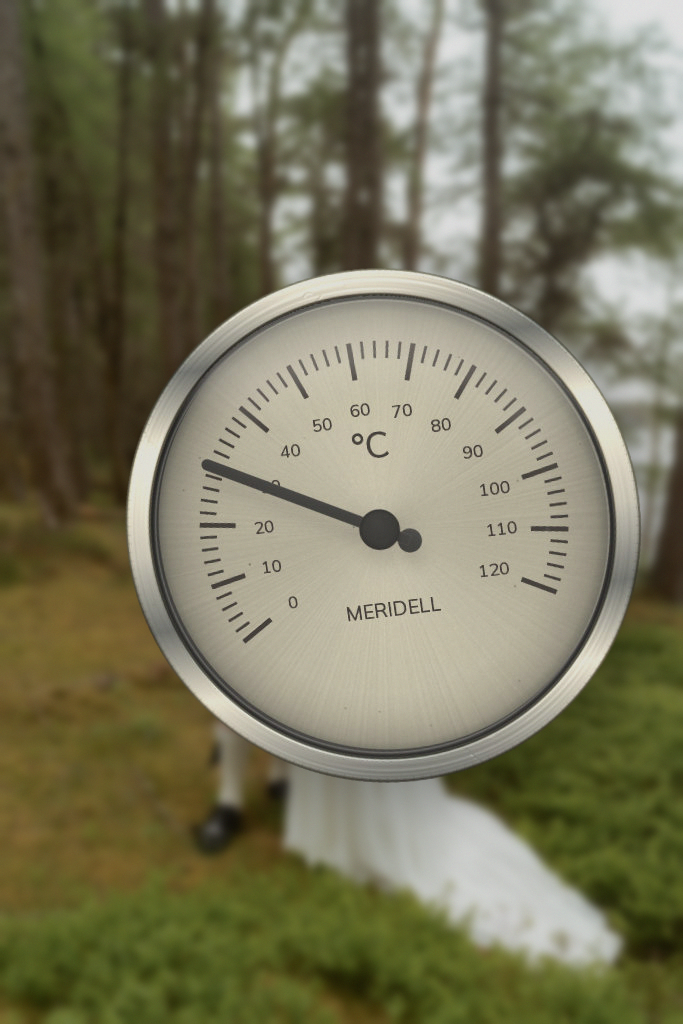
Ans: 30,°C
